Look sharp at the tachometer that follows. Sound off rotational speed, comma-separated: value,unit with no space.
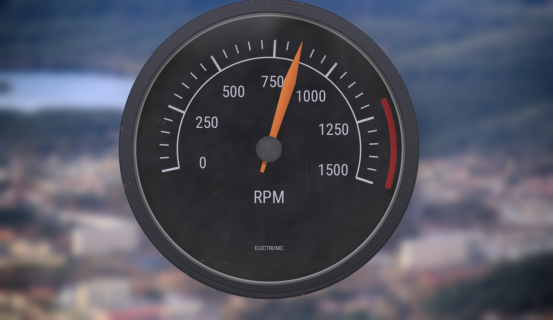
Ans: 850,rpm
